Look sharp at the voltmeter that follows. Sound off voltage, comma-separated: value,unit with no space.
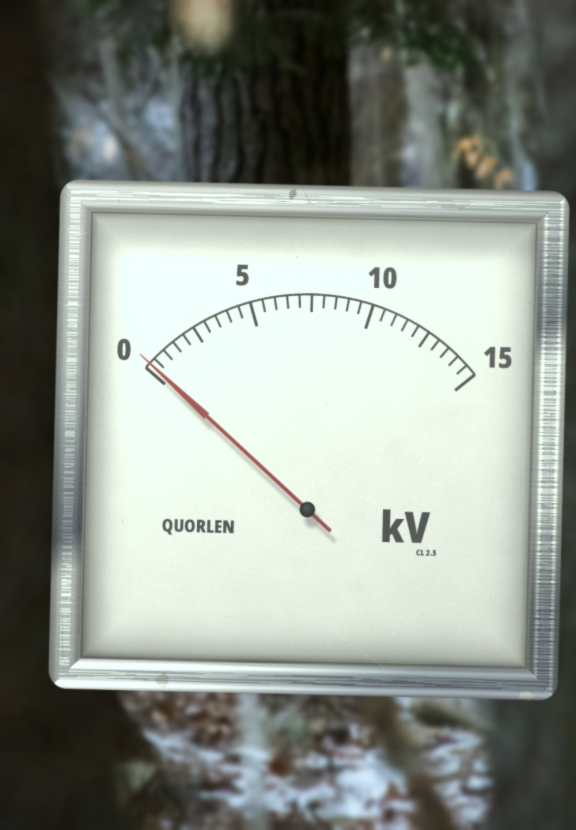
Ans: 0.25,kV
